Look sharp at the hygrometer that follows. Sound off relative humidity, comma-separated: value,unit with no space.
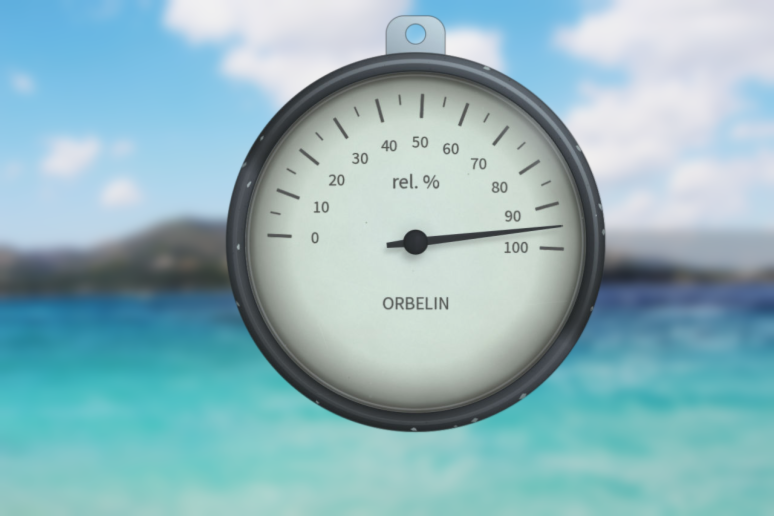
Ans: 95,%
